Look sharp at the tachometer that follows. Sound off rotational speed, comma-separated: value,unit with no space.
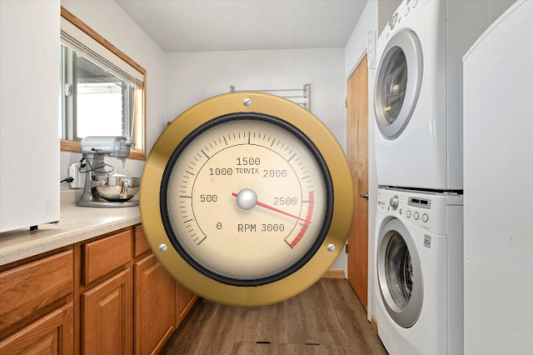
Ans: 2700,rpm
